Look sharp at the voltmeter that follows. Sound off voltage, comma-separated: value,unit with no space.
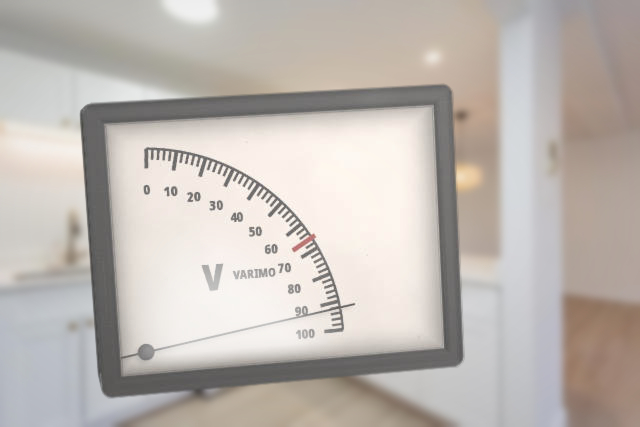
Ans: 92,V
